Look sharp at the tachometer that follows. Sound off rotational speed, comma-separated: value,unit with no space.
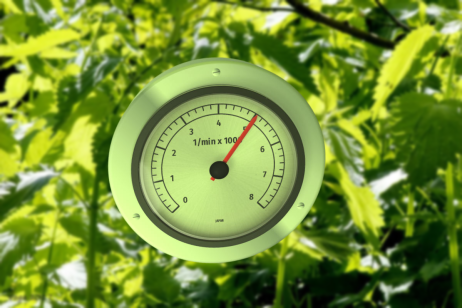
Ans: 5000,rpm
